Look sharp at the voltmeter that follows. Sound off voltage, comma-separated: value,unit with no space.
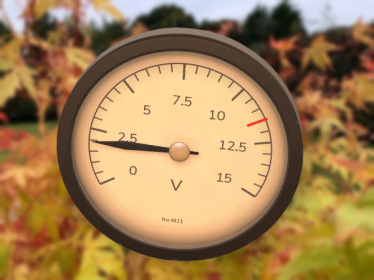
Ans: 2,V
